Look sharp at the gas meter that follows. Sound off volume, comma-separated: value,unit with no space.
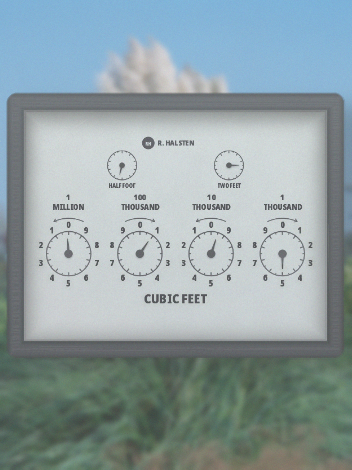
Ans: 9500,ft³
